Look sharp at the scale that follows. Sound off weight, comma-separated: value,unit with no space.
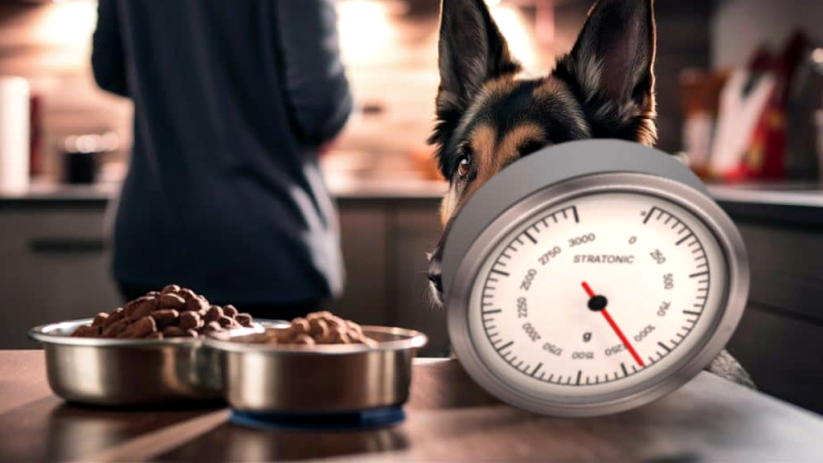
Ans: 1150,g
